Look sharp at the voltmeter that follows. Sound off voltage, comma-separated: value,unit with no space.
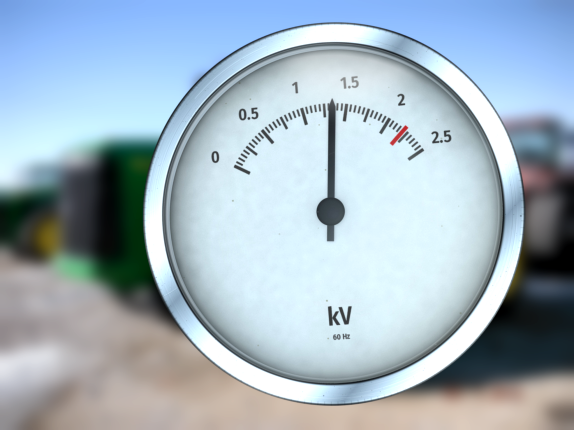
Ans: 1.35,kV
